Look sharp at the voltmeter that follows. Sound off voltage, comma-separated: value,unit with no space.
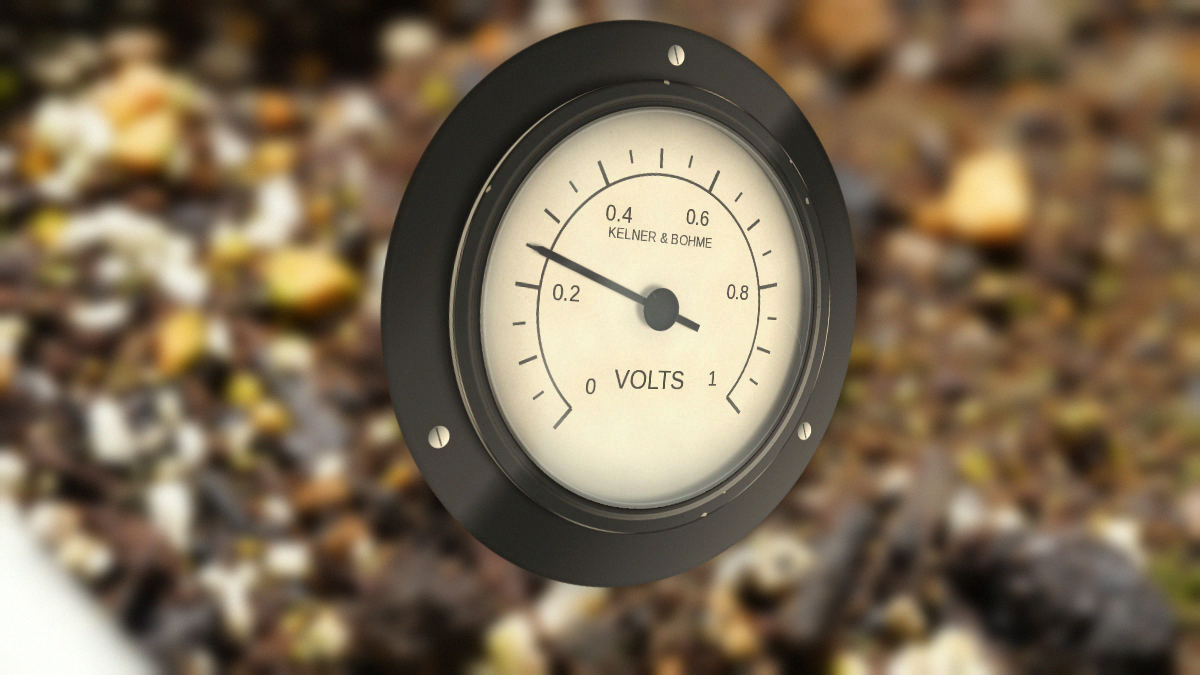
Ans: 0.25,V
